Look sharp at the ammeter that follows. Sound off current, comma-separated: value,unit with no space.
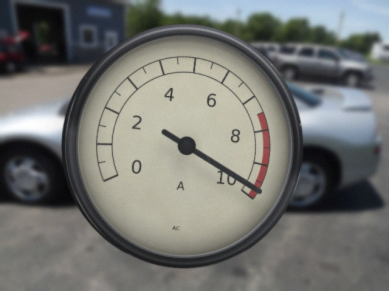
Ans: 9.75,A
